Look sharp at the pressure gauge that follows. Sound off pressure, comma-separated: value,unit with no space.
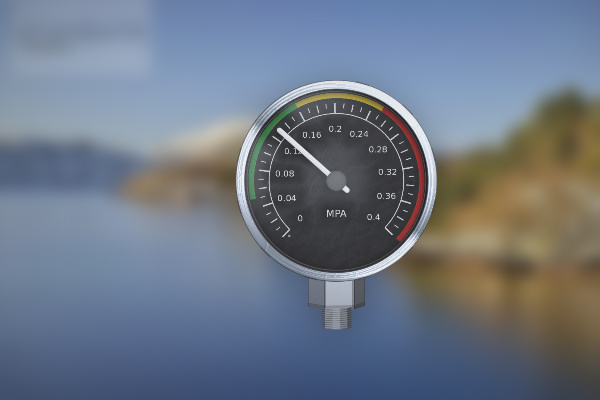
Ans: 0.13,MPa
